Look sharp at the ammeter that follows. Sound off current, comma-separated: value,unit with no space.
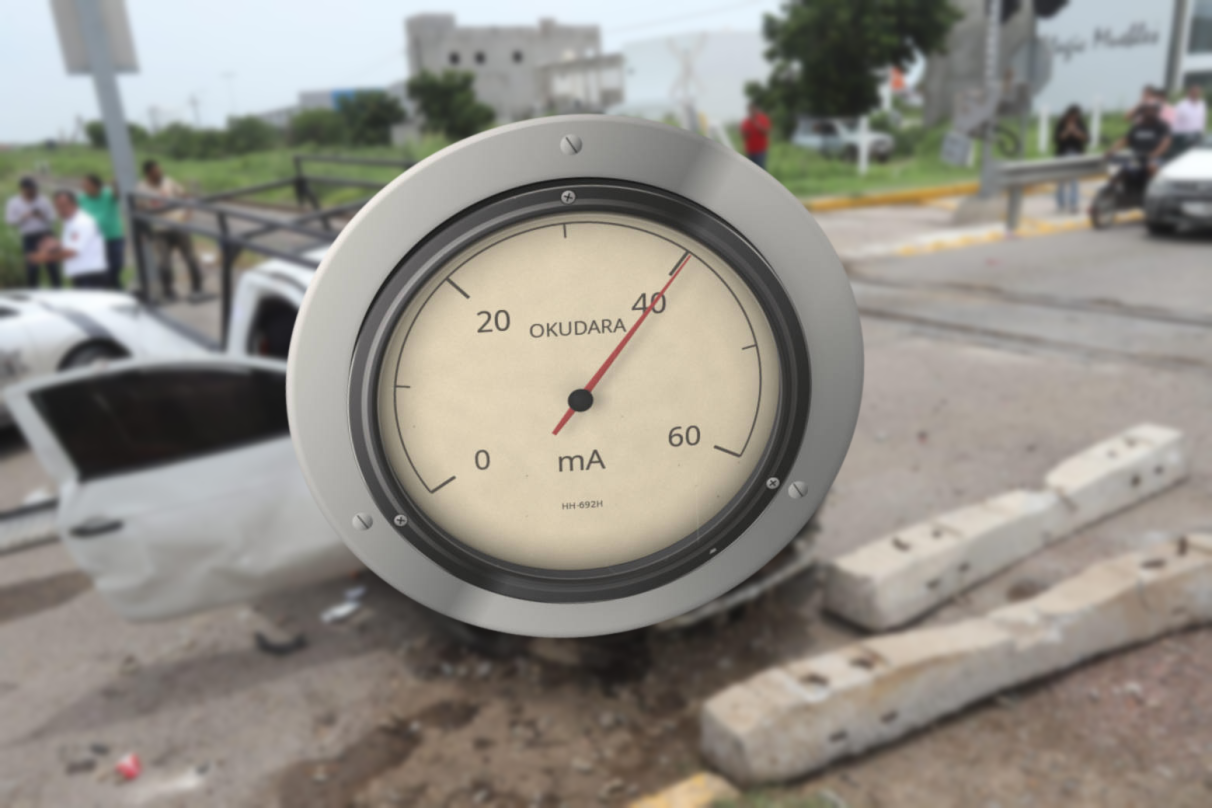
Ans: 40,mA
